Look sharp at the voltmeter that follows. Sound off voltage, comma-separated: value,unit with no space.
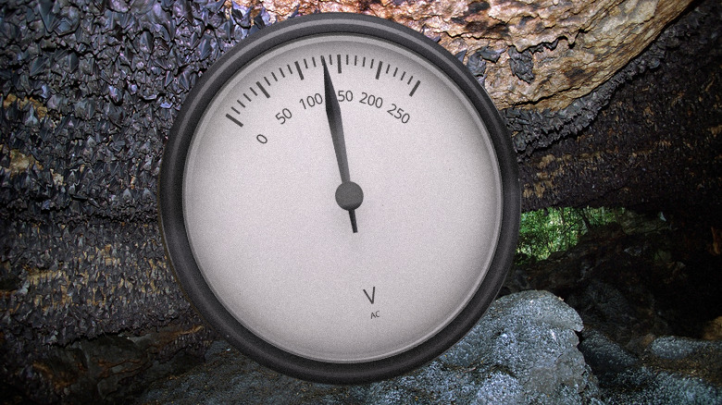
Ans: 130,V
